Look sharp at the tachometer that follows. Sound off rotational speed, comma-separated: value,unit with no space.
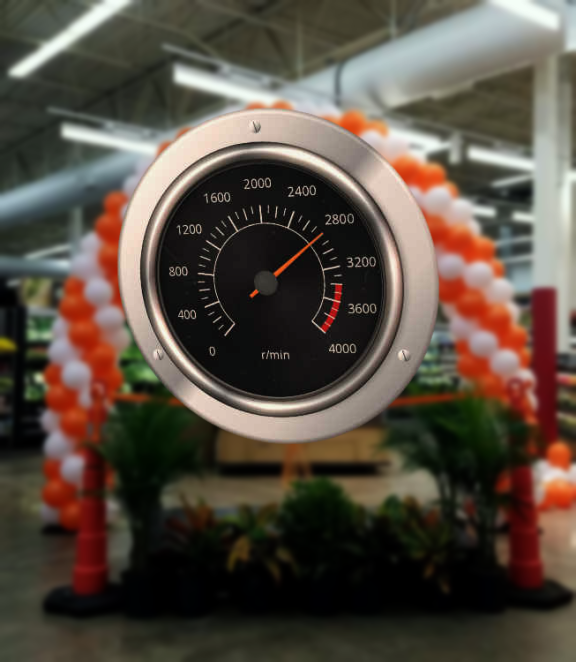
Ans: 2800,rpm
